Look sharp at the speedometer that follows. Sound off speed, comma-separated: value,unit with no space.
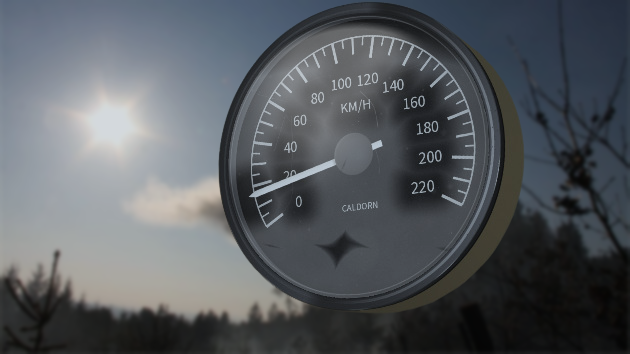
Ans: 15,km/h
